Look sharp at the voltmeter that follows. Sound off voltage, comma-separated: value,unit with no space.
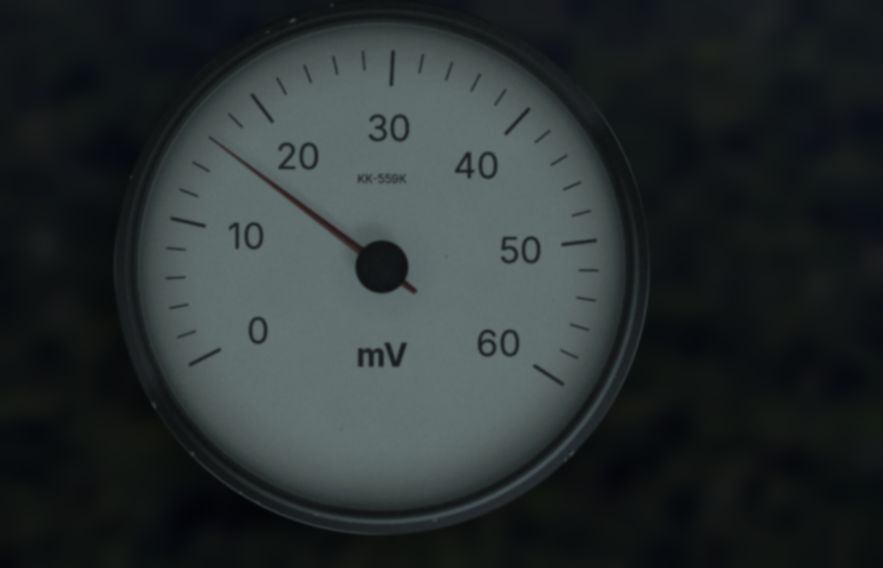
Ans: 16,mV
